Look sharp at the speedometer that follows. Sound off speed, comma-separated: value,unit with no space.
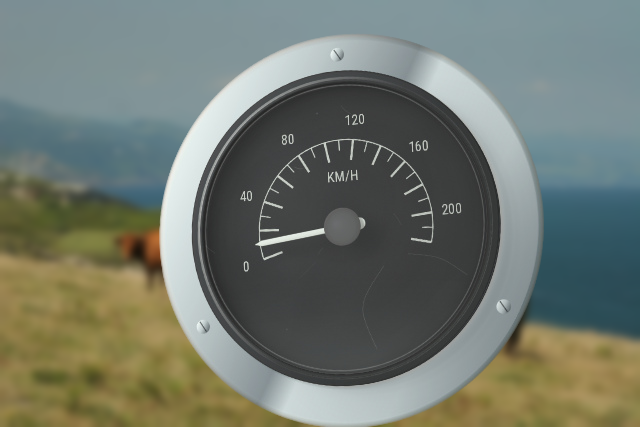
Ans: 10,km/h
